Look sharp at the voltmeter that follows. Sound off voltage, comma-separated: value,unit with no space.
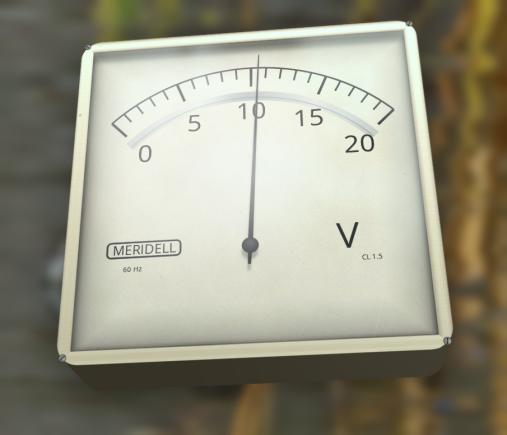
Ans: 10.5,V
